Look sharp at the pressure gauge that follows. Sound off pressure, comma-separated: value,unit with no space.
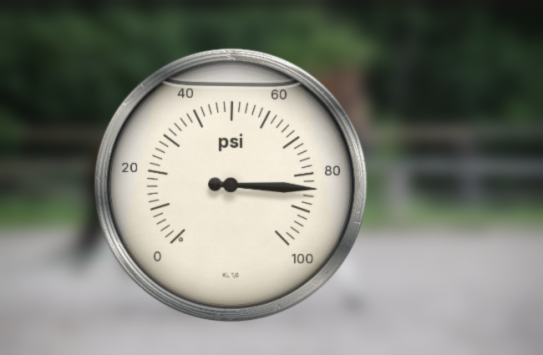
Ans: 84,psi
